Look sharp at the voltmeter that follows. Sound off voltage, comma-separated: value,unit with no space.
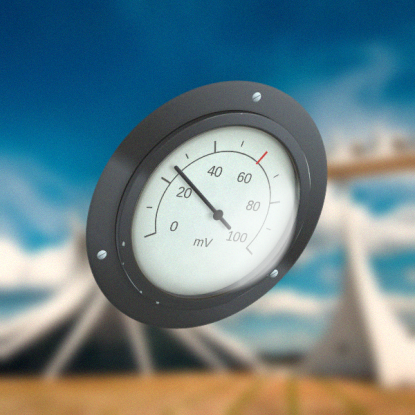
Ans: 25,mV
